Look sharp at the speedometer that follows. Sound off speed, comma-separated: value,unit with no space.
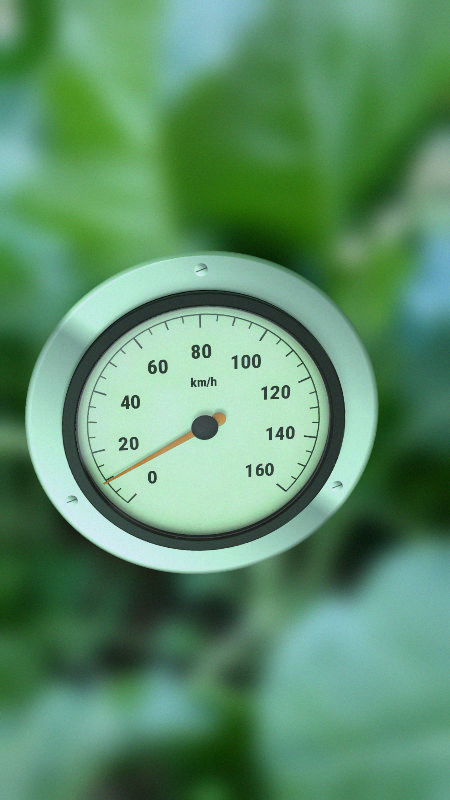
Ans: 10,km/h
